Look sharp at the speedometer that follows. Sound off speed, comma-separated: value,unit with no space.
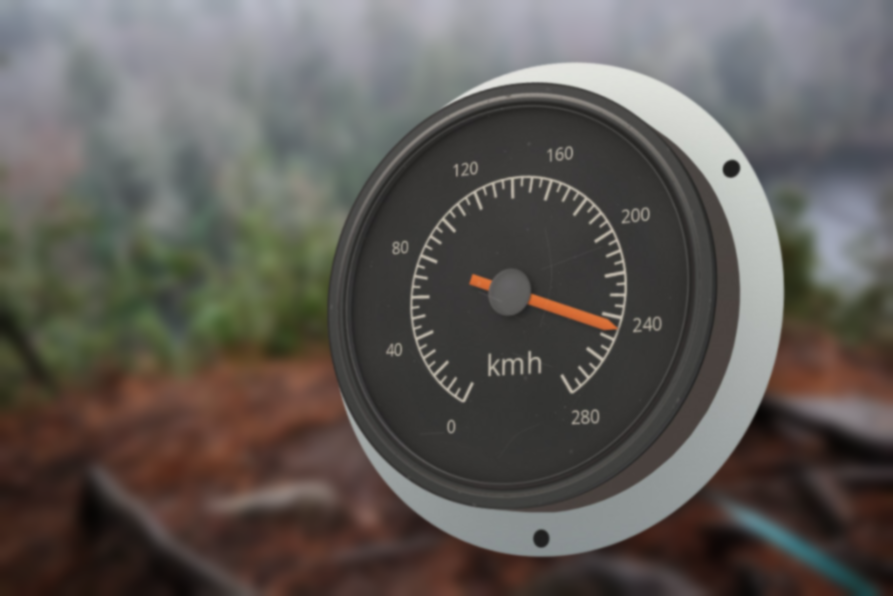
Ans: 245,km/h
